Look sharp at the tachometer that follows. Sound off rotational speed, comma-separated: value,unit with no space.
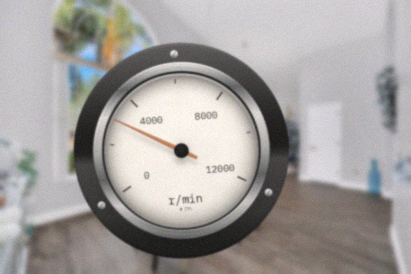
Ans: 3000,rpm
